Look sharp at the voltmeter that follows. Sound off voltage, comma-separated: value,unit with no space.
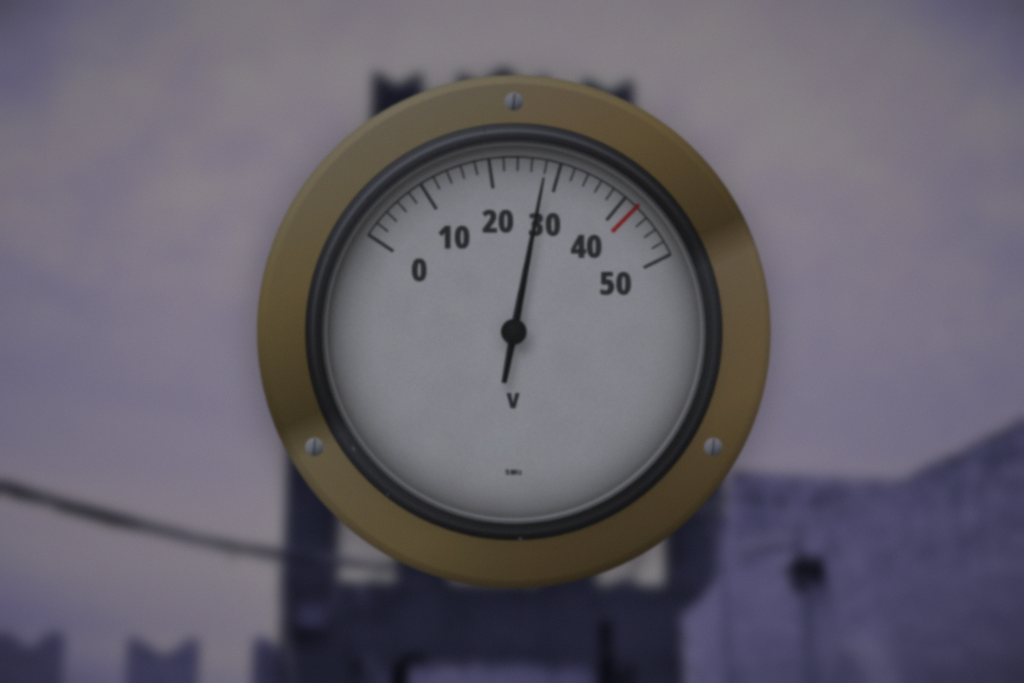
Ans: 28,V
